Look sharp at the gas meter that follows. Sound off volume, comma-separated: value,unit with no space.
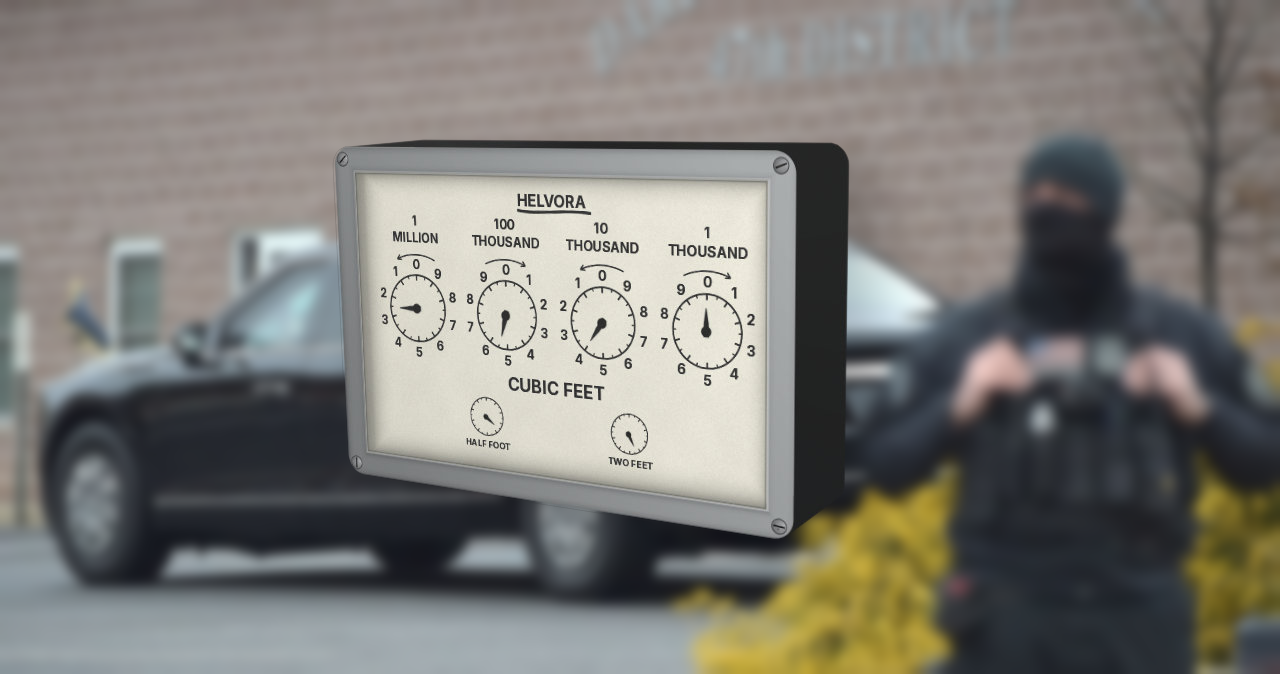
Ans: 254000,ft³
